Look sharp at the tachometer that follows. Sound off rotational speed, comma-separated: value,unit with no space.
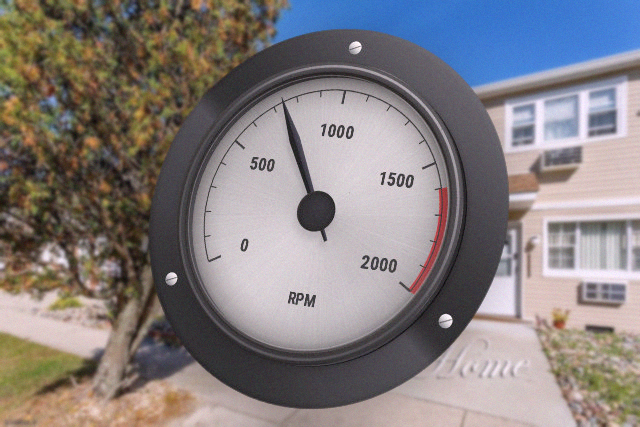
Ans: 750,rpm
